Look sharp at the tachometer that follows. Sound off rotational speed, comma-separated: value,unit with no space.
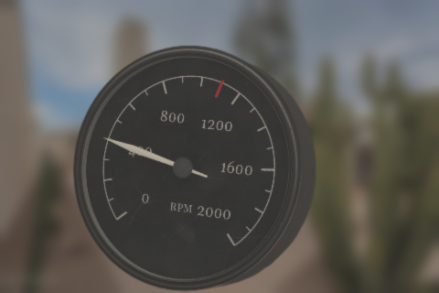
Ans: 400,rpm
